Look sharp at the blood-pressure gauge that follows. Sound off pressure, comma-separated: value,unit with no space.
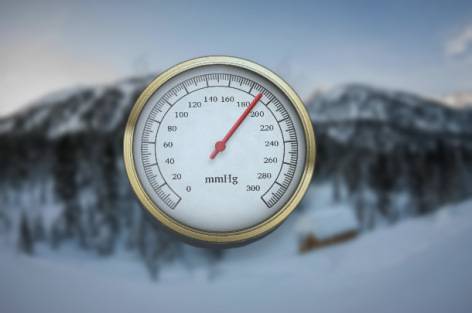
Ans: 190,mmHg
